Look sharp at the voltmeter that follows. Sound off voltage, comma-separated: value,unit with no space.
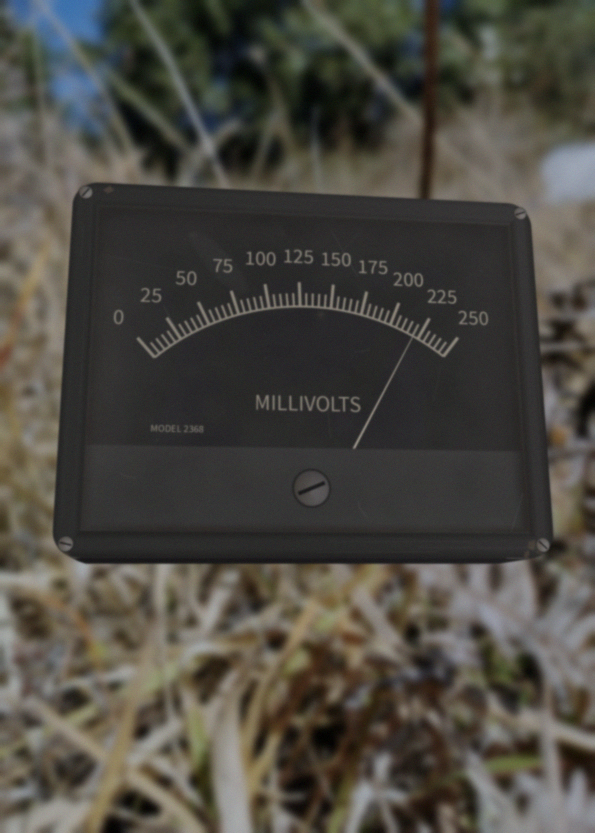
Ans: 220,mV
